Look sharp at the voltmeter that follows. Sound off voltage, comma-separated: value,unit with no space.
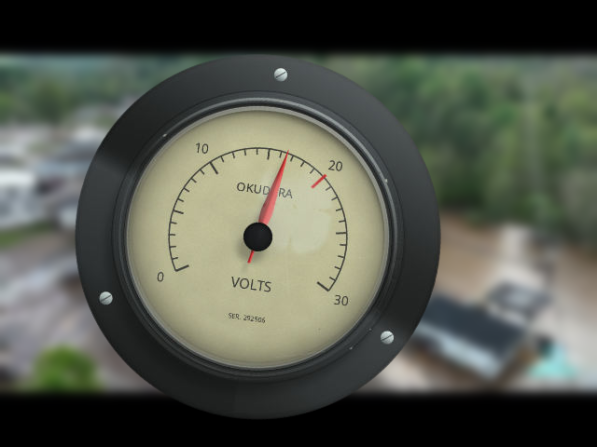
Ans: 16.5,V
